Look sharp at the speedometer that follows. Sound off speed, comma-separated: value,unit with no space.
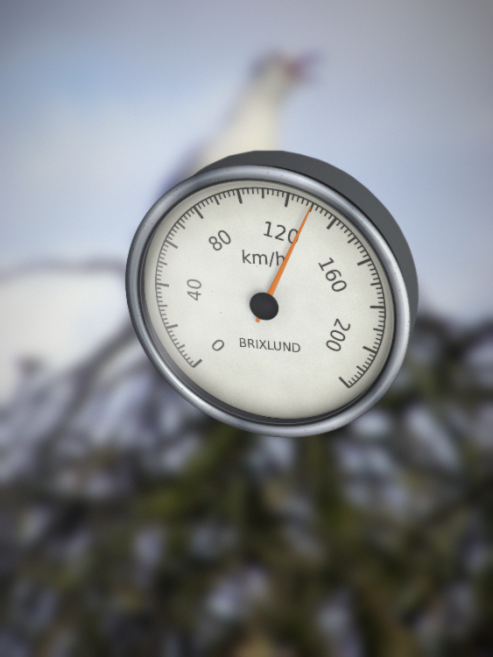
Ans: 130,km/h
